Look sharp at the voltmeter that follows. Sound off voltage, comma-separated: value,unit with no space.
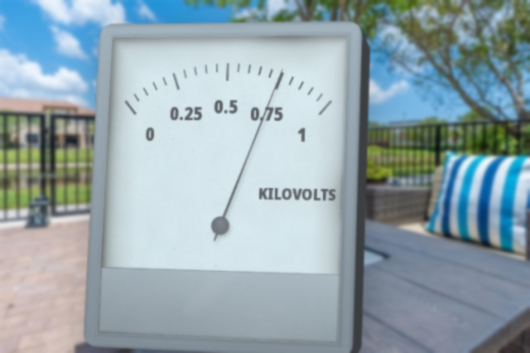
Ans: 0.75,kV
